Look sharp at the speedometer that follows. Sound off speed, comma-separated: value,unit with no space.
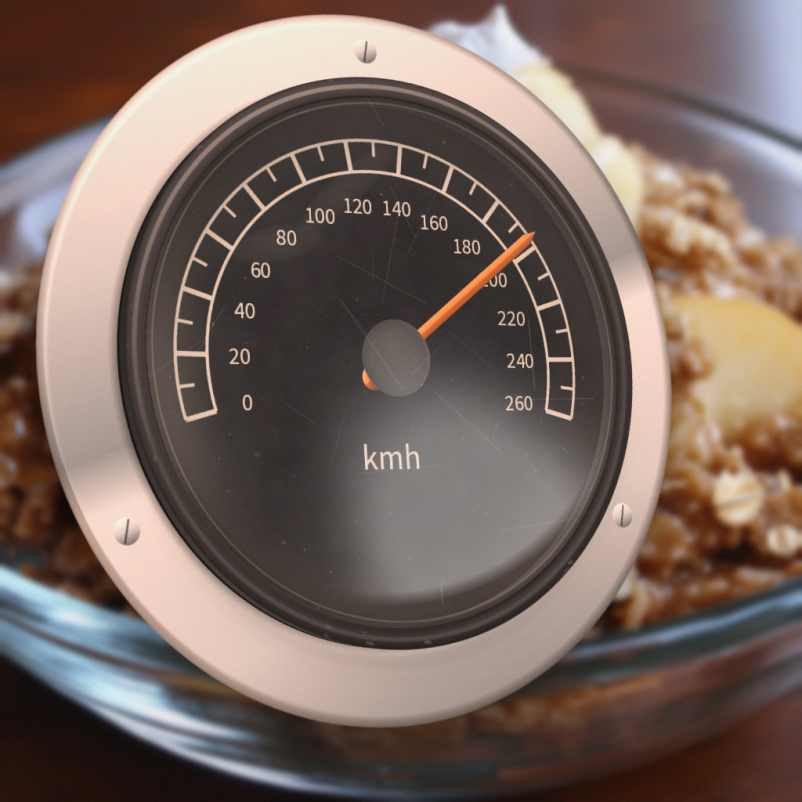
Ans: 195,km/h
